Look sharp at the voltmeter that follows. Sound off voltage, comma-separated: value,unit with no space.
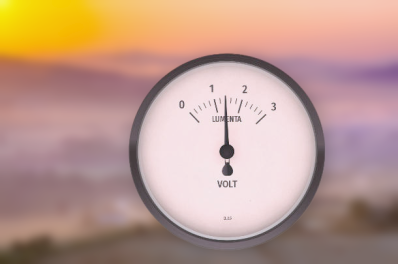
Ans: 1.4,V
